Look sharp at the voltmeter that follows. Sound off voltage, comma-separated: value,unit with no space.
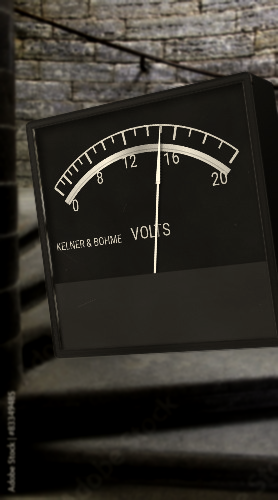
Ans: 15,V
